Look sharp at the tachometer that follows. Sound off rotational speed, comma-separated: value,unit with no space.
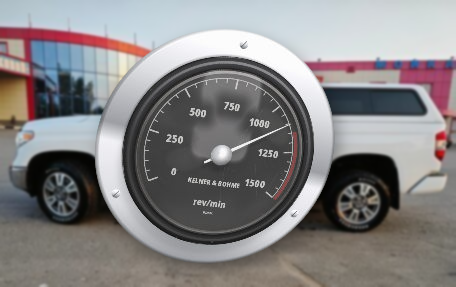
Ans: 1100,rpm
